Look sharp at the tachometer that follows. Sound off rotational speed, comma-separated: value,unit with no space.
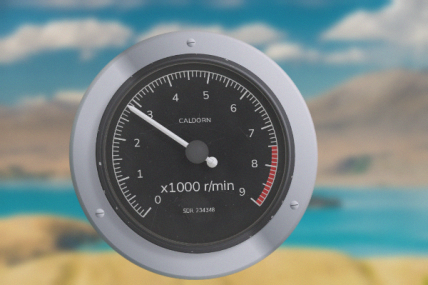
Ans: 2800,rpm
